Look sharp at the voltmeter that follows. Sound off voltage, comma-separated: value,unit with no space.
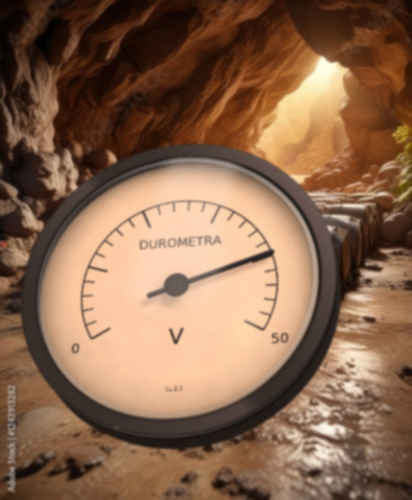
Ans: 40,V
